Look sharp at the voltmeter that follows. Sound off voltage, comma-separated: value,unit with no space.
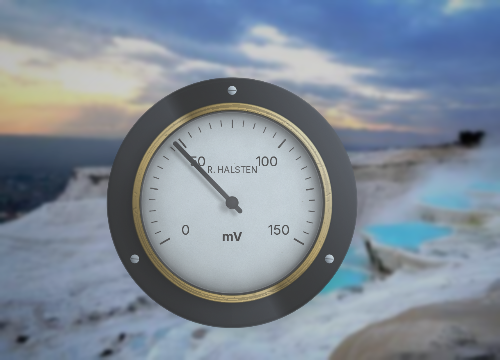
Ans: 47.5,mV
